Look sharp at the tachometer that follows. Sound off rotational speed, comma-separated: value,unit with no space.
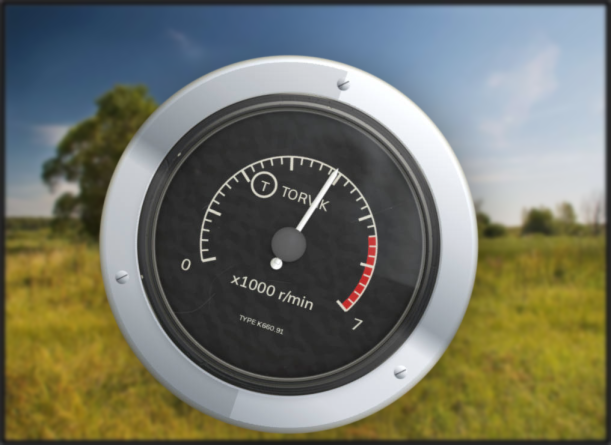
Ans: 3900,rpm
